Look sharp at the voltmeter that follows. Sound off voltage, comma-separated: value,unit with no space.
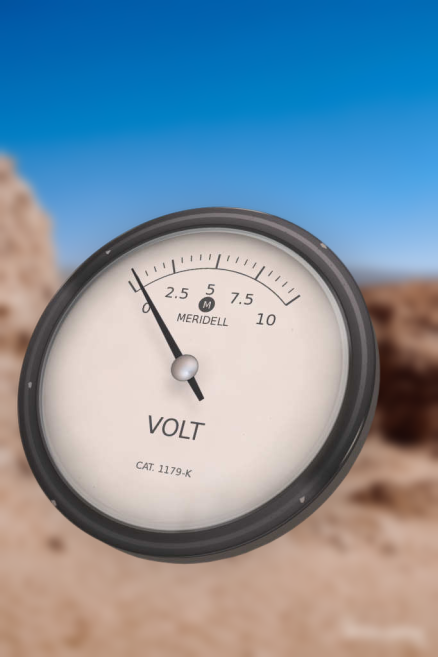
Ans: 0.5,V
